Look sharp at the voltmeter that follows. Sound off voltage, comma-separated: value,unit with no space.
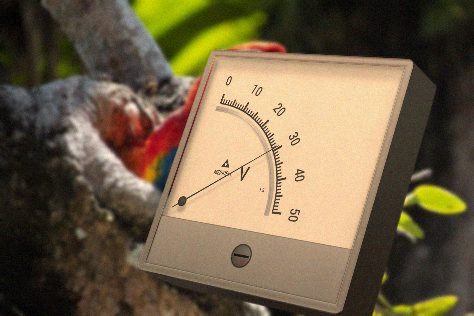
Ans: 30,V
